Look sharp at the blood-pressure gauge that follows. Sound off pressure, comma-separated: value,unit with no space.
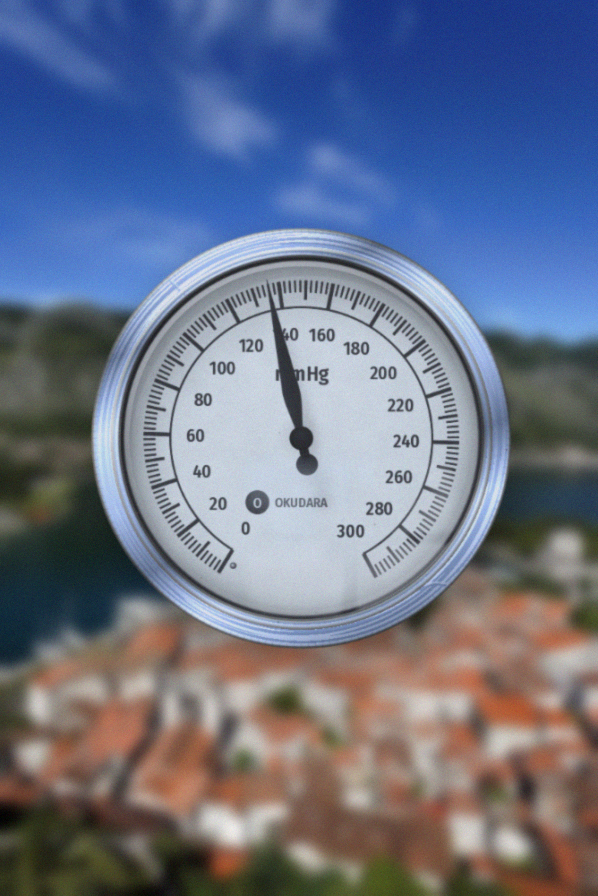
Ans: 136,mmHg
